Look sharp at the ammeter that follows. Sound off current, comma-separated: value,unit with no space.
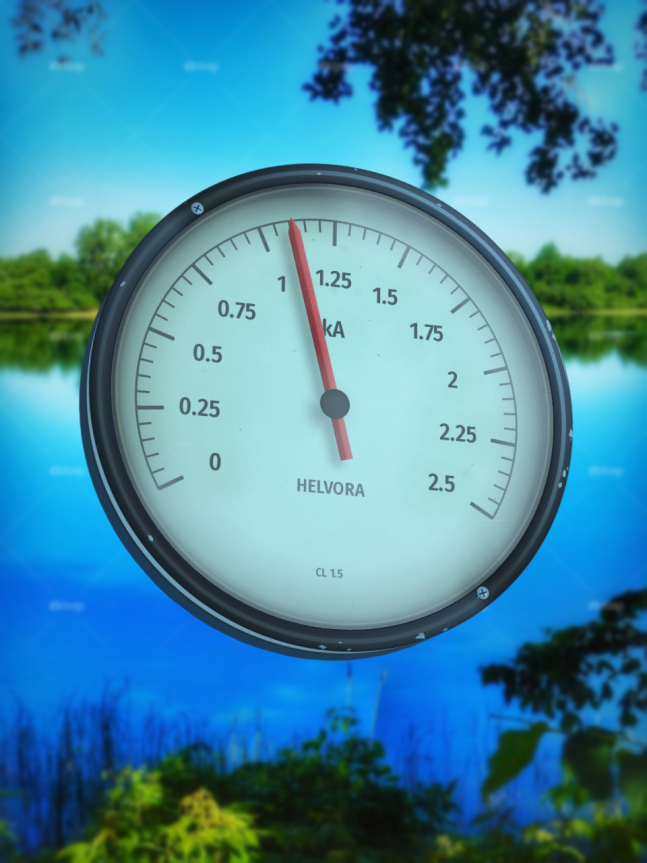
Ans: 1.1,kA
